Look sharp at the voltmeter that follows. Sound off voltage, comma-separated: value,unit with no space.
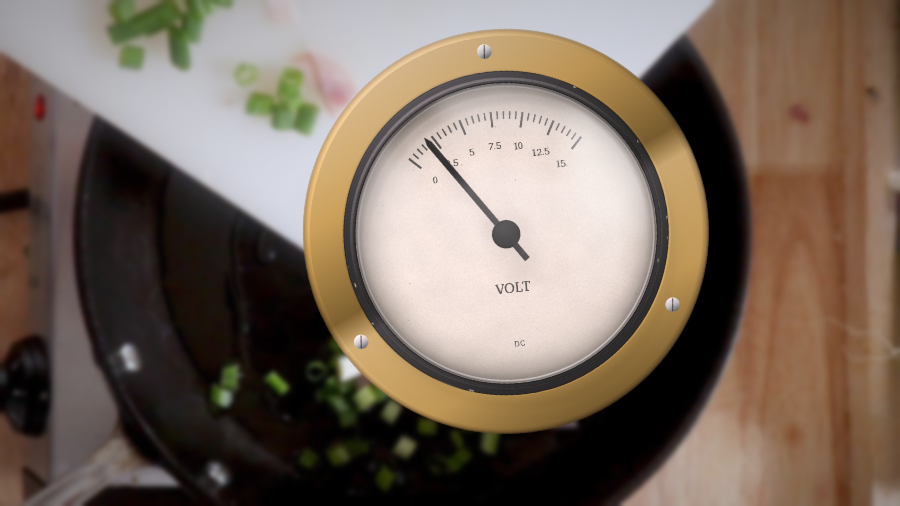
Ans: 2,V
